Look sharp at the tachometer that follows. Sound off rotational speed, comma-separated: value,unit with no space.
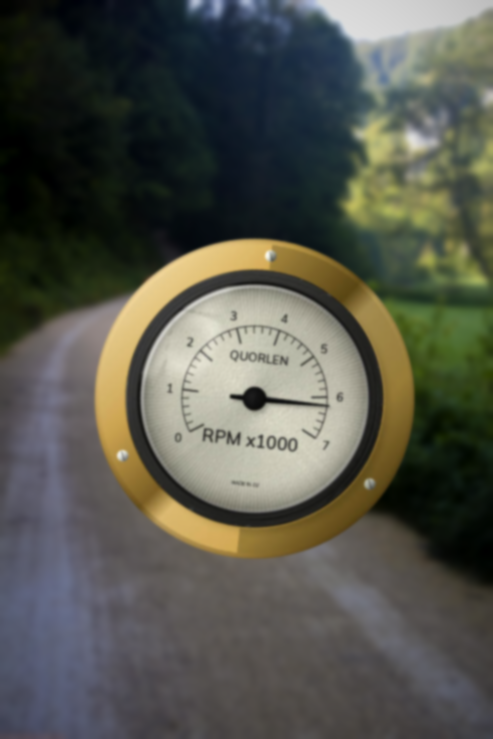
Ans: 6200,rpm
